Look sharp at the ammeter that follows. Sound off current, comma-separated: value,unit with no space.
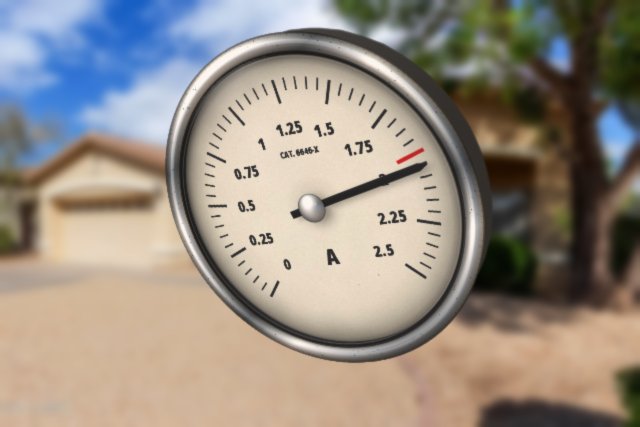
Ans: 2,A
